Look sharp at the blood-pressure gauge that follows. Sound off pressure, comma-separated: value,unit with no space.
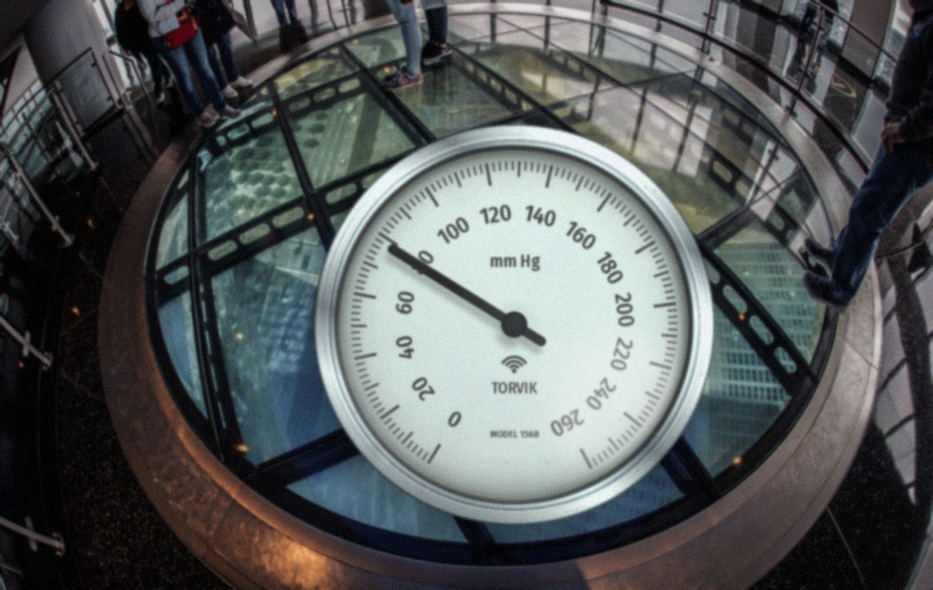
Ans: 78,mmHg
